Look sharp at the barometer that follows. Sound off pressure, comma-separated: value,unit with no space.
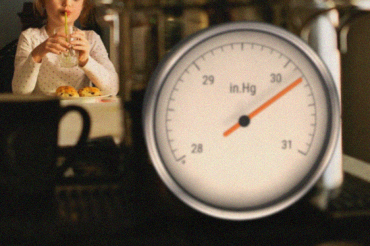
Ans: 30.2,inHg
